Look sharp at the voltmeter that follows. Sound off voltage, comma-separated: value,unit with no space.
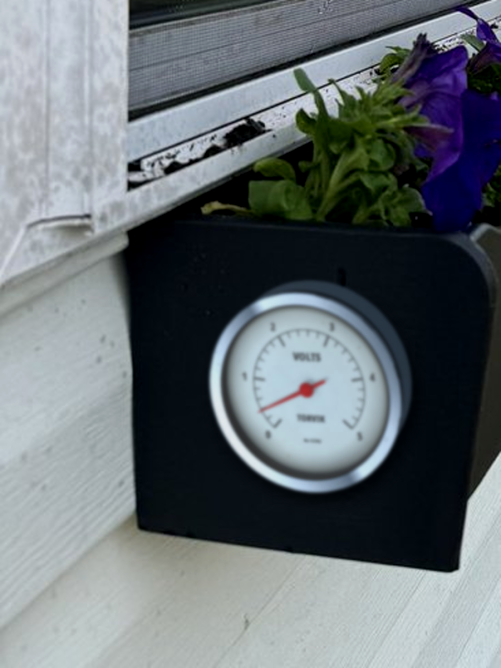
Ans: 0.4,V
